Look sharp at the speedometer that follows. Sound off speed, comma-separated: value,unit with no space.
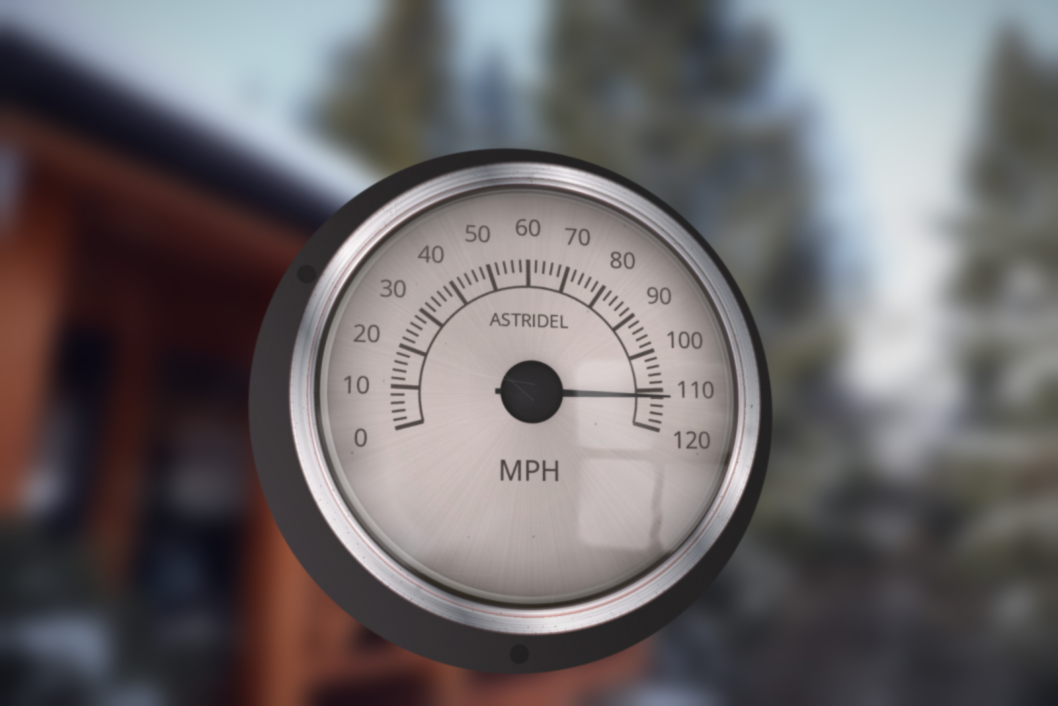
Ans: 112,mph
